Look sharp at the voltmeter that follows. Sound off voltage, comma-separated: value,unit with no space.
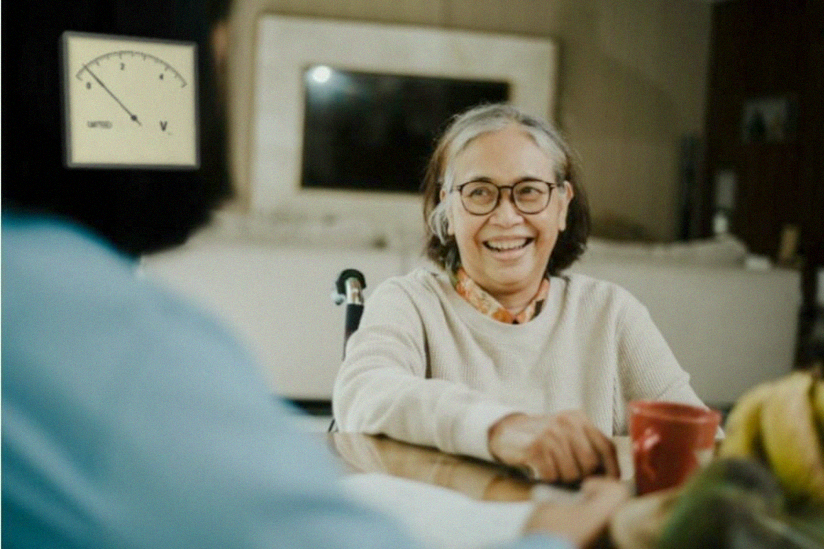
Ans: 0.5,V
